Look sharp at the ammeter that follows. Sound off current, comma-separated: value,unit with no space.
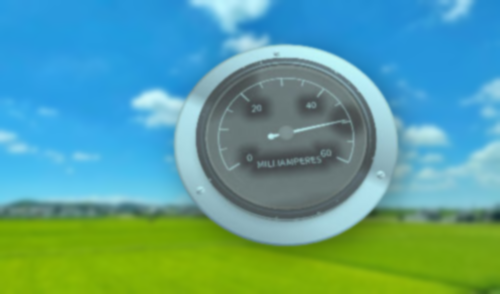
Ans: 50,mA
